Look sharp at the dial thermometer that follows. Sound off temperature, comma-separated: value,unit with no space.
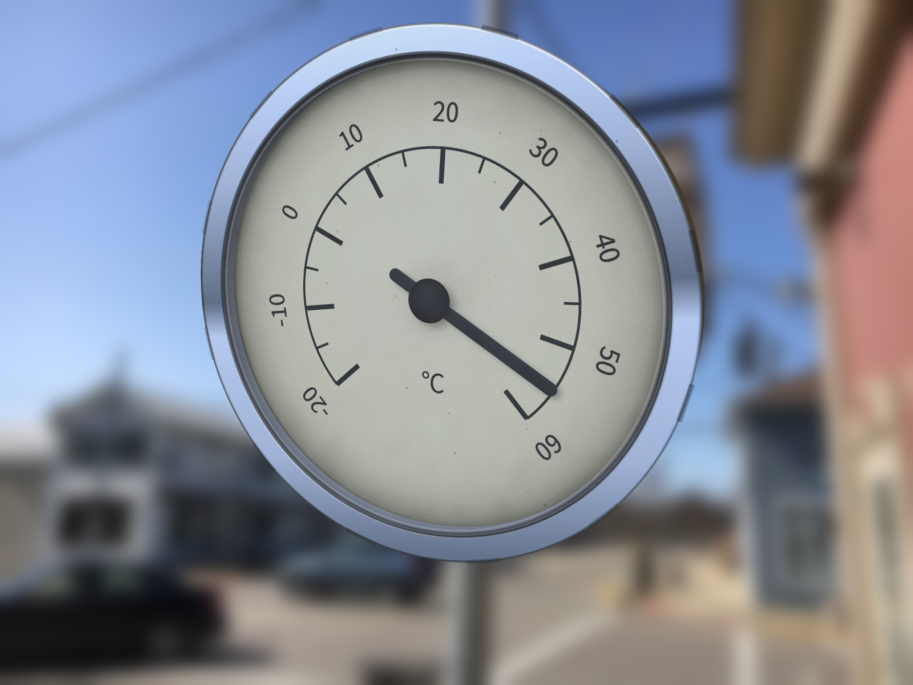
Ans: 55,°C
